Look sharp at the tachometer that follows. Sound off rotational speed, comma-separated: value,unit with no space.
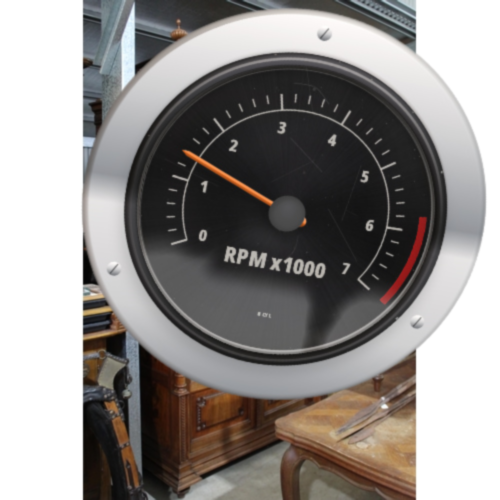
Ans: 1400,rpm
